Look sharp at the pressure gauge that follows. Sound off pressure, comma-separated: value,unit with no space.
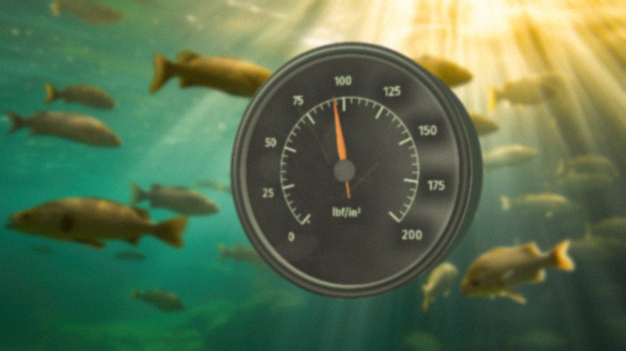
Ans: 95,psi
